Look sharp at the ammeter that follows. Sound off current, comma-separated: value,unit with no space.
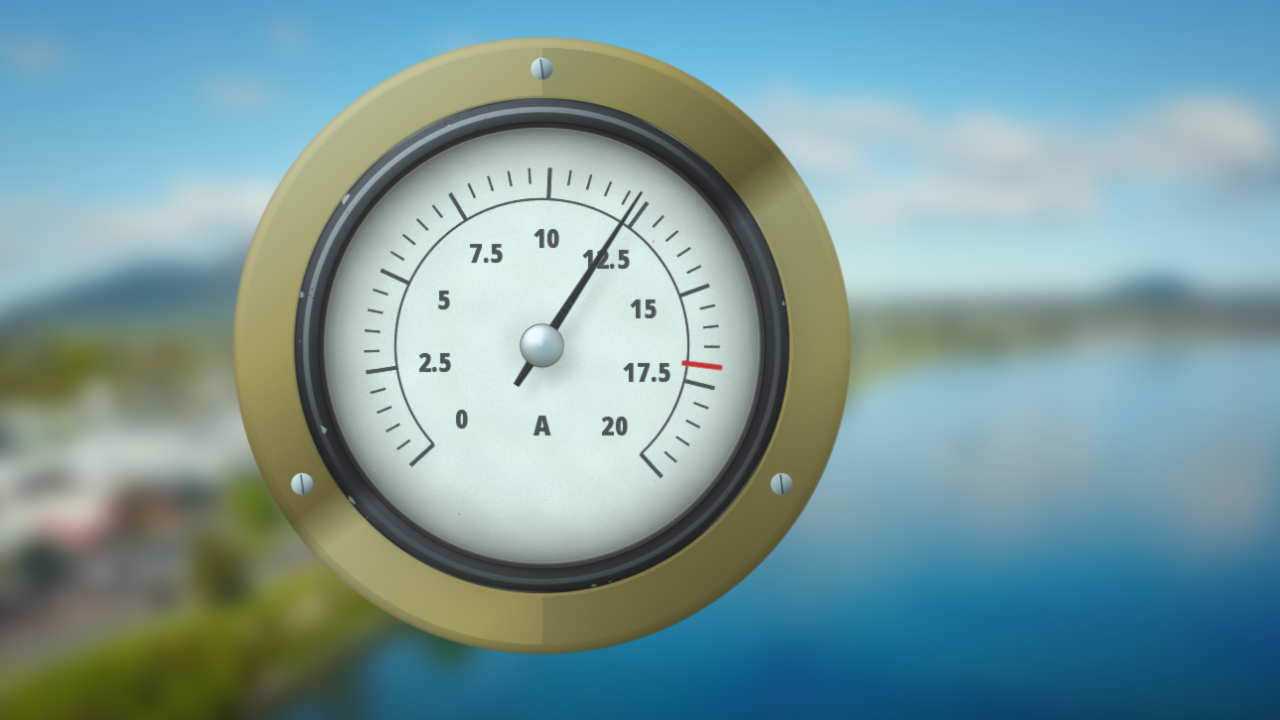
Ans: 12.25,A
